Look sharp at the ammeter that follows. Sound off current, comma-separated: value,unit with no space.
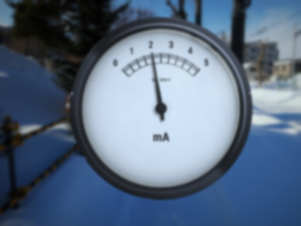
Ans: 2,mA
